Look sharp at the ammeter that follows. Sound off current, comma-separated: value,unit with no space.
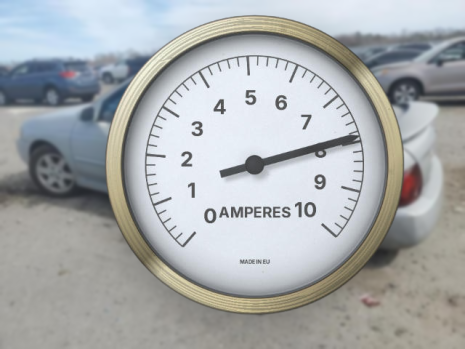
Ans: 7.9,A
